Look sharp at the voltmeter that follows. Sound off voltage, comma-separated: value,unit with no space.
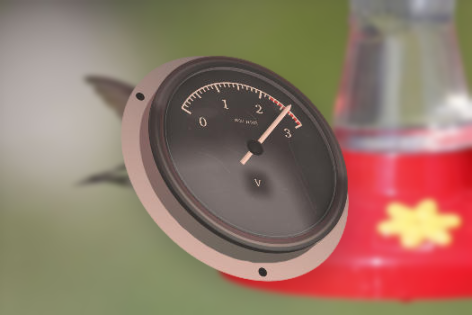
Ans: 2.6,V
